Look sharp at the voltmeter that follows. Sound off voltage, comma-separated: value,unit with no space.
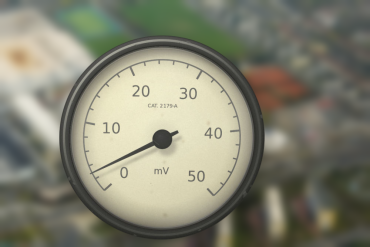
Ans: 3,mV
